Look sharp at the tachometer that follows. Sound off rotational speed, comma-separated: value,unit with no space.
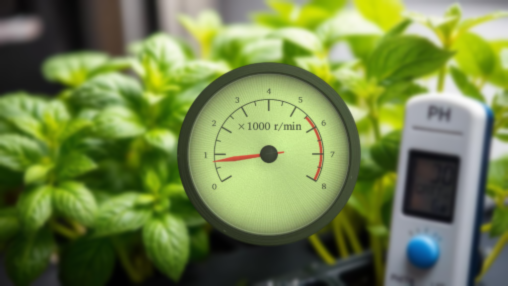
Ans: 750,rpm
